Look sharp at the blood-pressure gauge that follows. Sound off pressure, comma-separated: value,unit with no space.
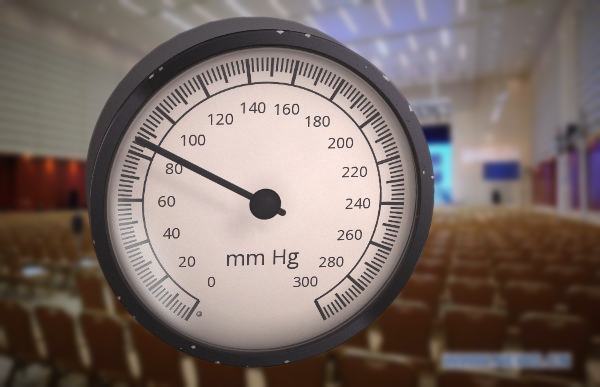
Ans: 86,mmHg
